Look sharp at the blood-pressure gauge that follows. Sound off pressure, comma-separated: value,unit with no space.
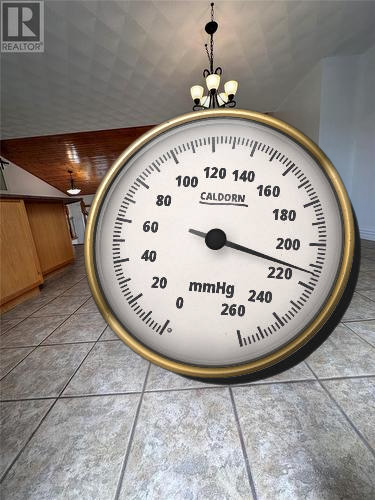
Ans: 214,mmHg
